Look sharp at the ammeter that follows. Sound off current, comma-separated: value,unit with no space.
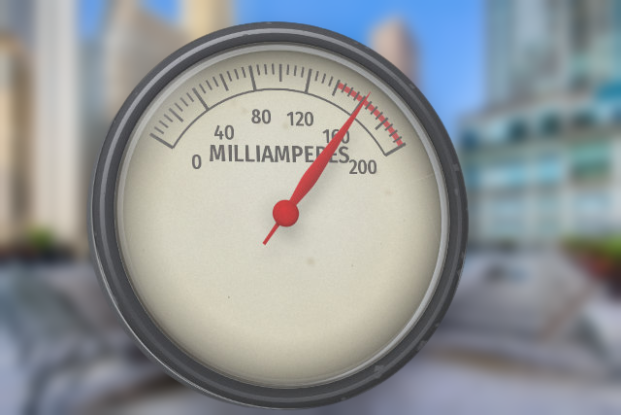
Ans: 160,mA
